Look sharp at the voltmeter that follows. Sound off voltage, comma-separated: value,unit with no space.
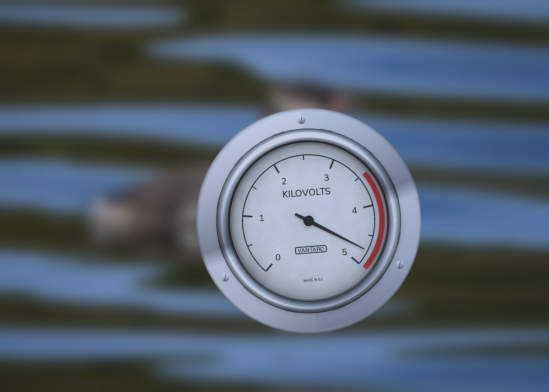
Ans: 4.75,kV
